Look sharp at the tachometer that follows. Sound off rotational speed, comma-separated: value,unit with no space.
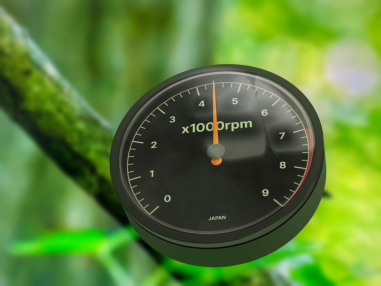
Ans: 4400,rpm
